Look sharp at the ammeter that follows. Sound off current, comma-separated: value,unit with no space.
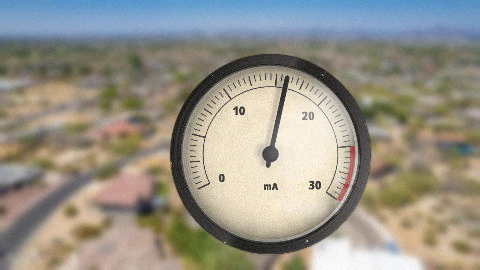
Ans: 16,mA
